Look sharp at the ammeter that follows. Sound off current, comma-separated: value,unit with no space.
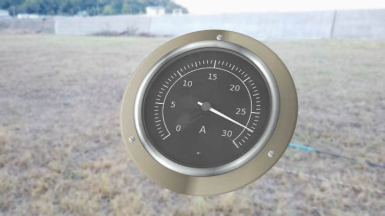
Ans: 27.5,A
